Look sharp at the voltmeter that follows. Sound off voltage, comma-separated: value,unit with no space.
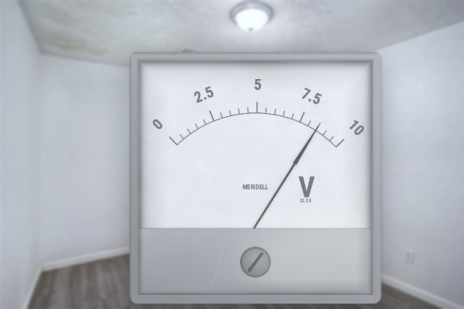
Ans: 8.5,V
